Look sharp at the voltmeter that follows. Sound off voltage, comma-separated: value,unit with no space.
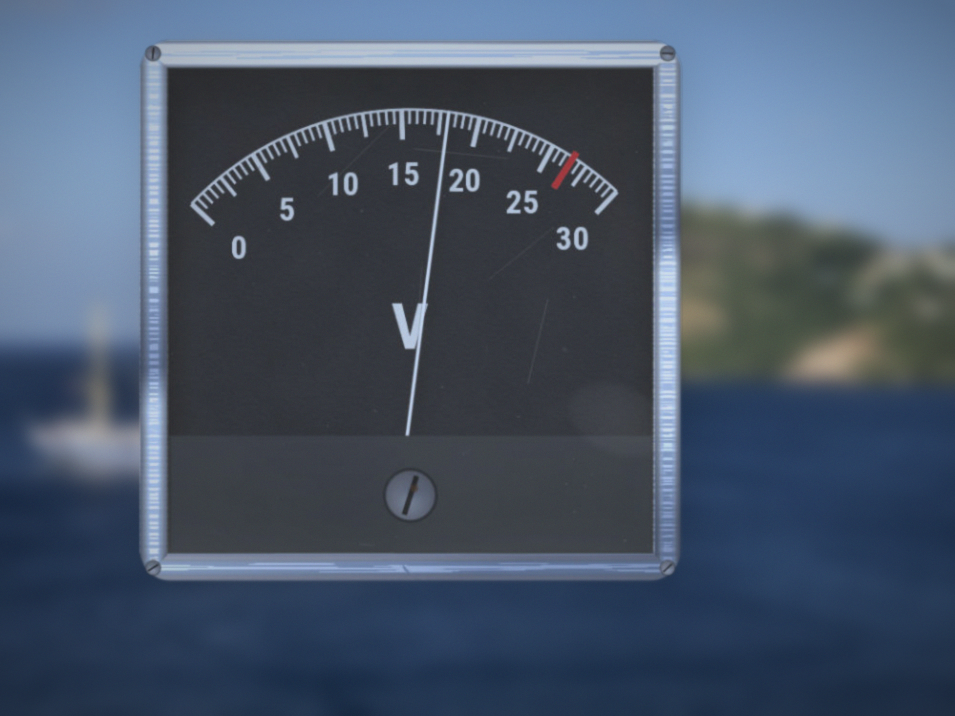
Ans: 18,V
